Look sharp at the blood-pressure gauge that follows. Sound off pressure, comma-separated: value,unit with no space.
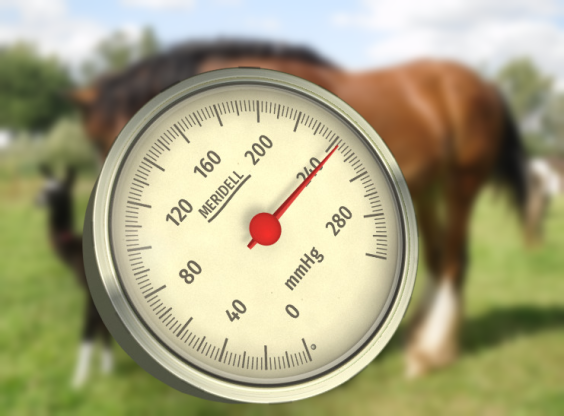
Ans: 242,mmHg
